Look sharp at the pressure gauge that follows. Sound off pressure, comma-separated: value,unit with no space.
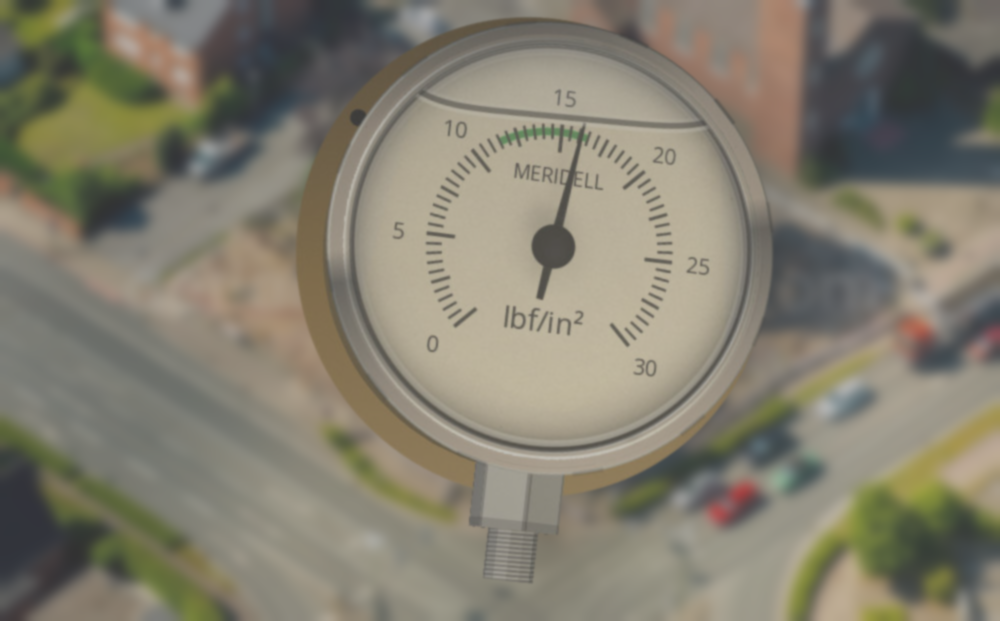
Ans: 16,psi
